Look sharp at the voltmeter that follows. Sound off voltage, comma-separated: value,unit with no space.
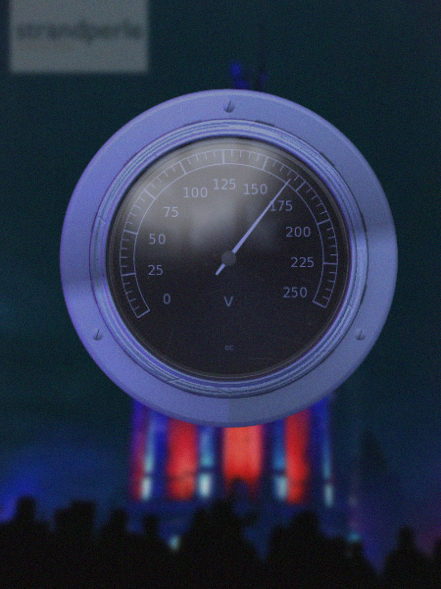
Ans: 167.5,V
